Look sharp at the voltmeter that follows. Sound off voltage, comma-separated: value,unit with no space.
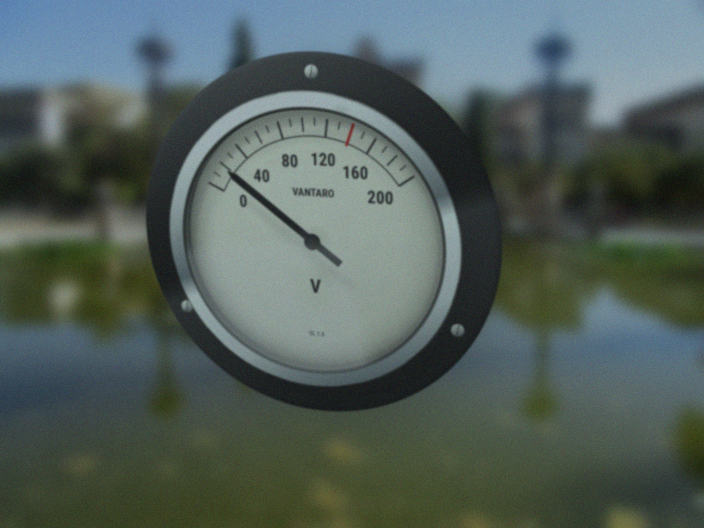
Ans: 20,V
